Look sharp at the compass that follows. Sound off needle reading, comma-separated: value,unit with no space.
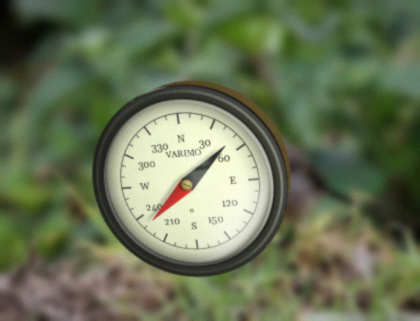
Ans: 230,°
